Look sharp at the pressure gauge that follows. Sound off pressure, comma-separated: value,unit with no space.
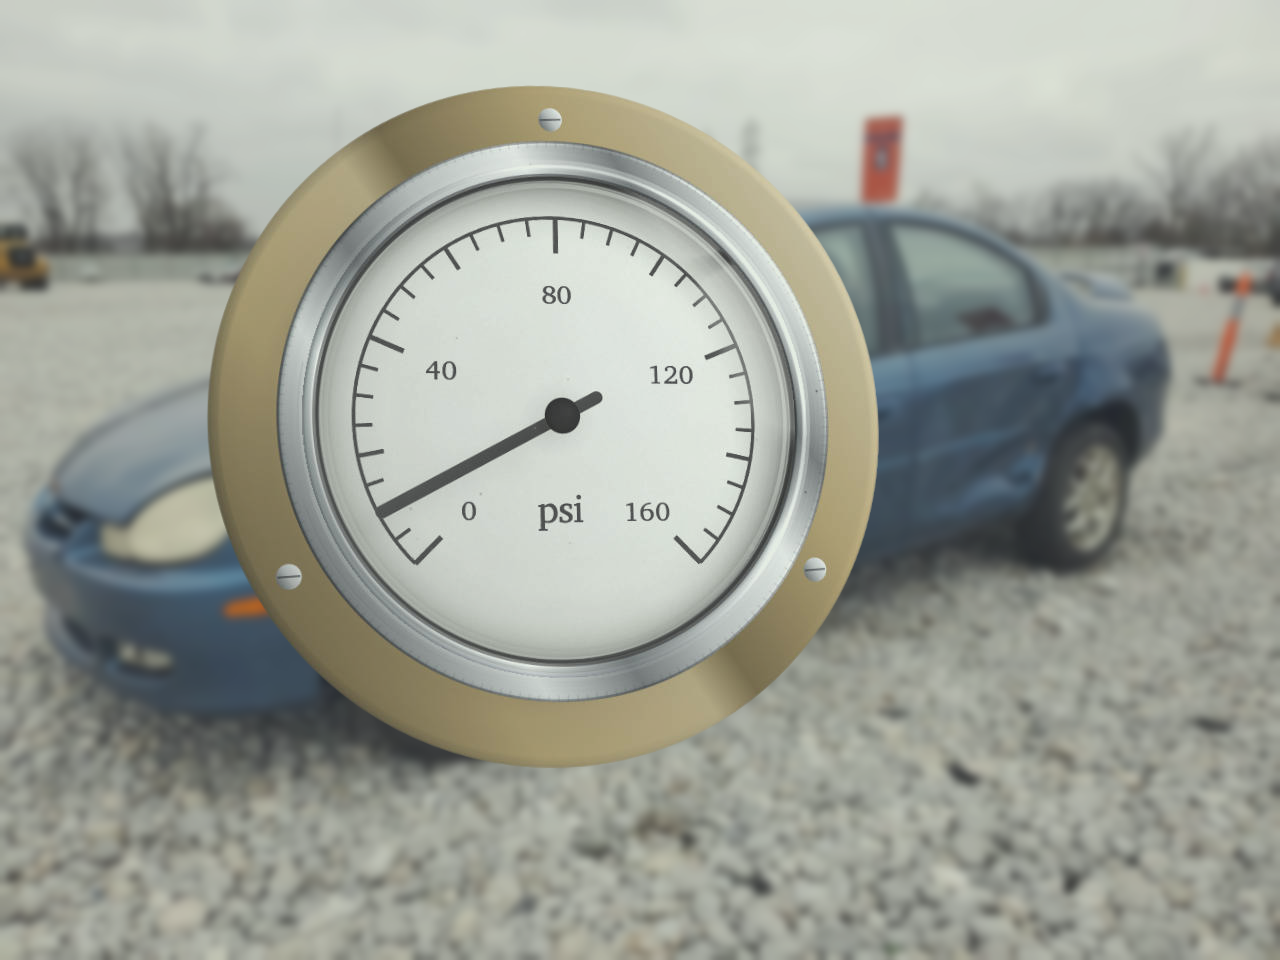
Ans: 10,psi
